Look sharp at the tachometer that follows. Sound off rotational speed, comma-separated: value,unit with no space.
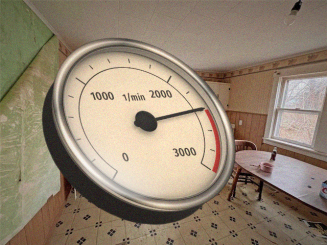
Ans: 2400,rpm
